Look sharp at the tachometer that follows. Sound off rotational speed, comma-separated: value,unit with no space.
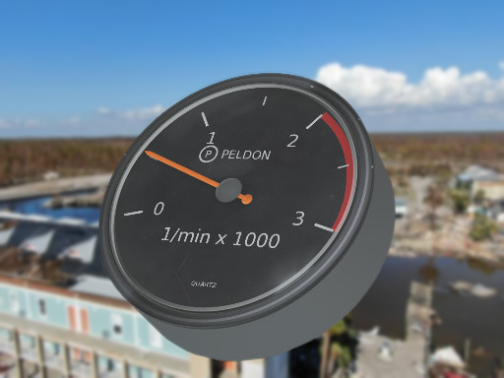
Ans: 500,rpm
